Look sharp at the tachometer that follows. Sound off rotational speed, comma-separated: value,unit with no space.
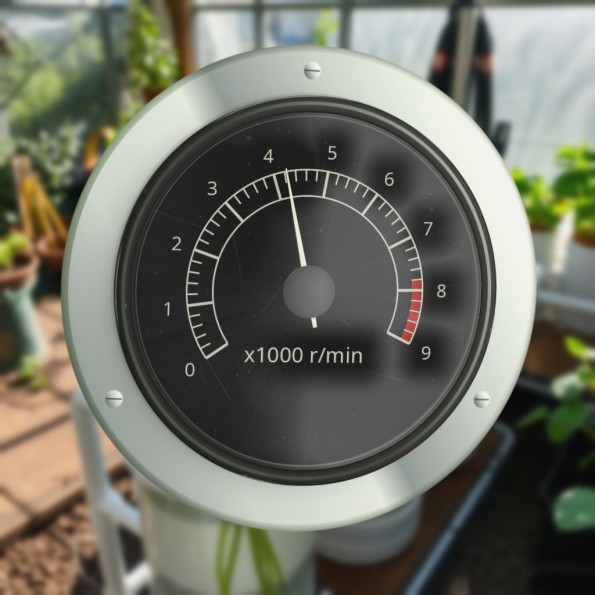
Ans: 4200,rpm
